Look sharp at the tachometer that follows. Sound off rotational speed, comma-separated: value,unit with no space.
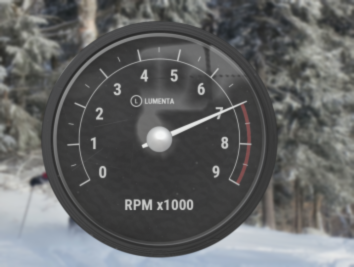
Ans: 7000,rpm
